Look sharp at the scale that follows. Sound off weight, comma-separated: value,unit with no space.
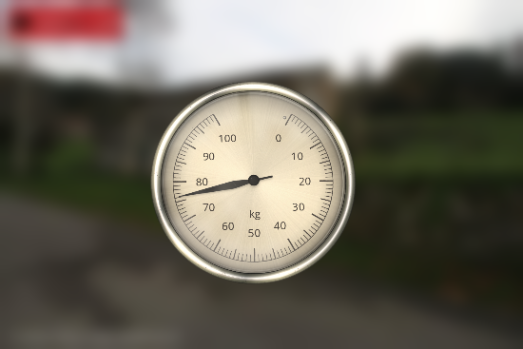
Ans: 76,kg
